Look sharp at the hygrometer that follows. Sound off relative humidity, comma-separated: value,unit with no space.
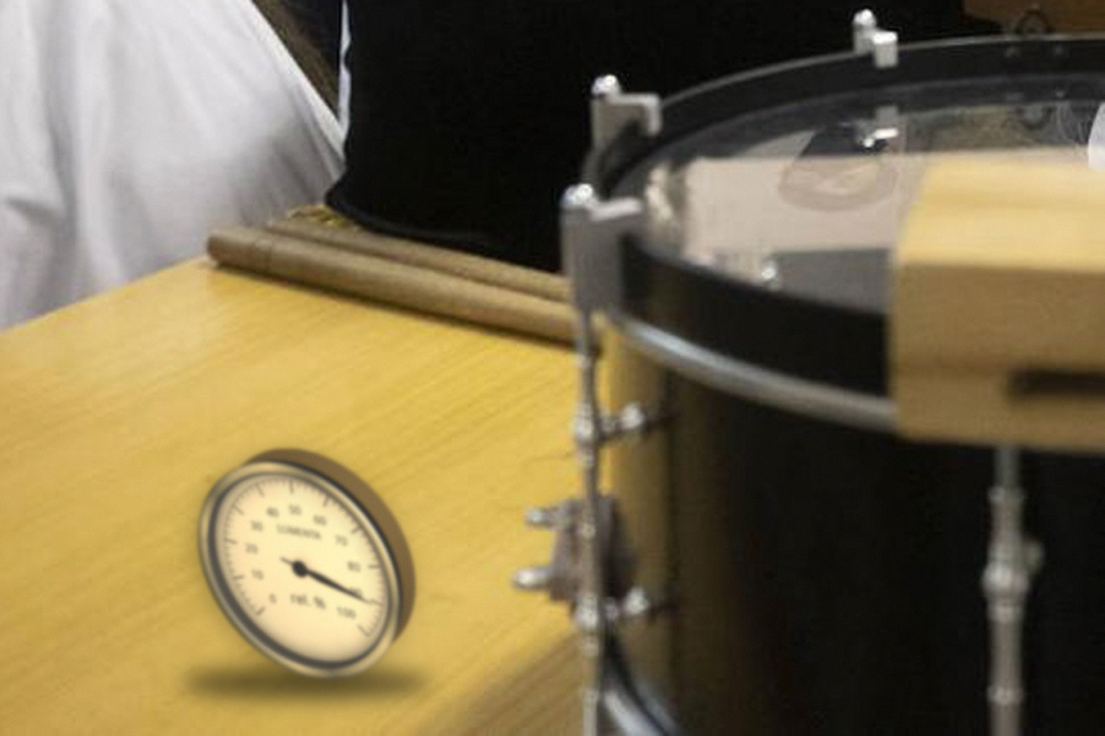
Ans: 90,%
